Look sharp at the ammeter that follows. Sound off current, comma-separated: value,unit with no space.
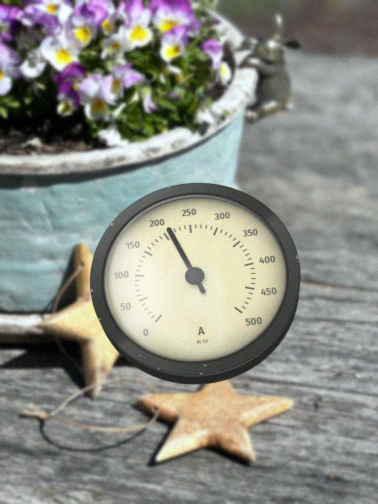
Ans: 210,A
